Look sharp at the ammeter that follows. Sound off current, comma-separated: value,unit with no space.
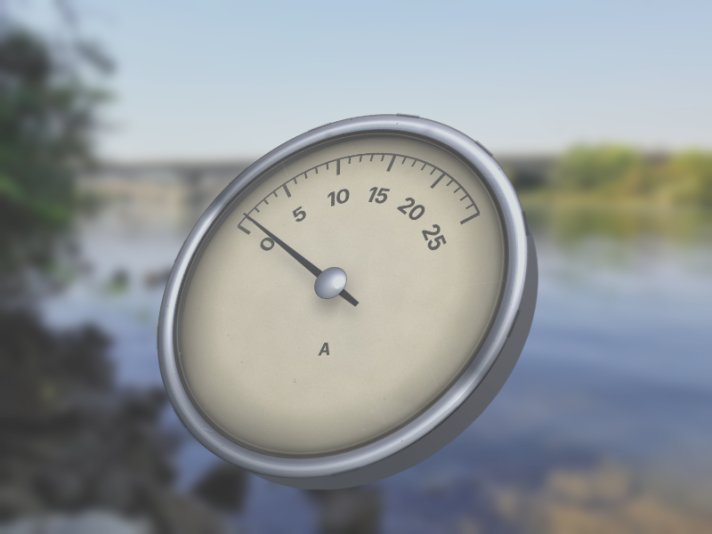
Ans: 1,A
